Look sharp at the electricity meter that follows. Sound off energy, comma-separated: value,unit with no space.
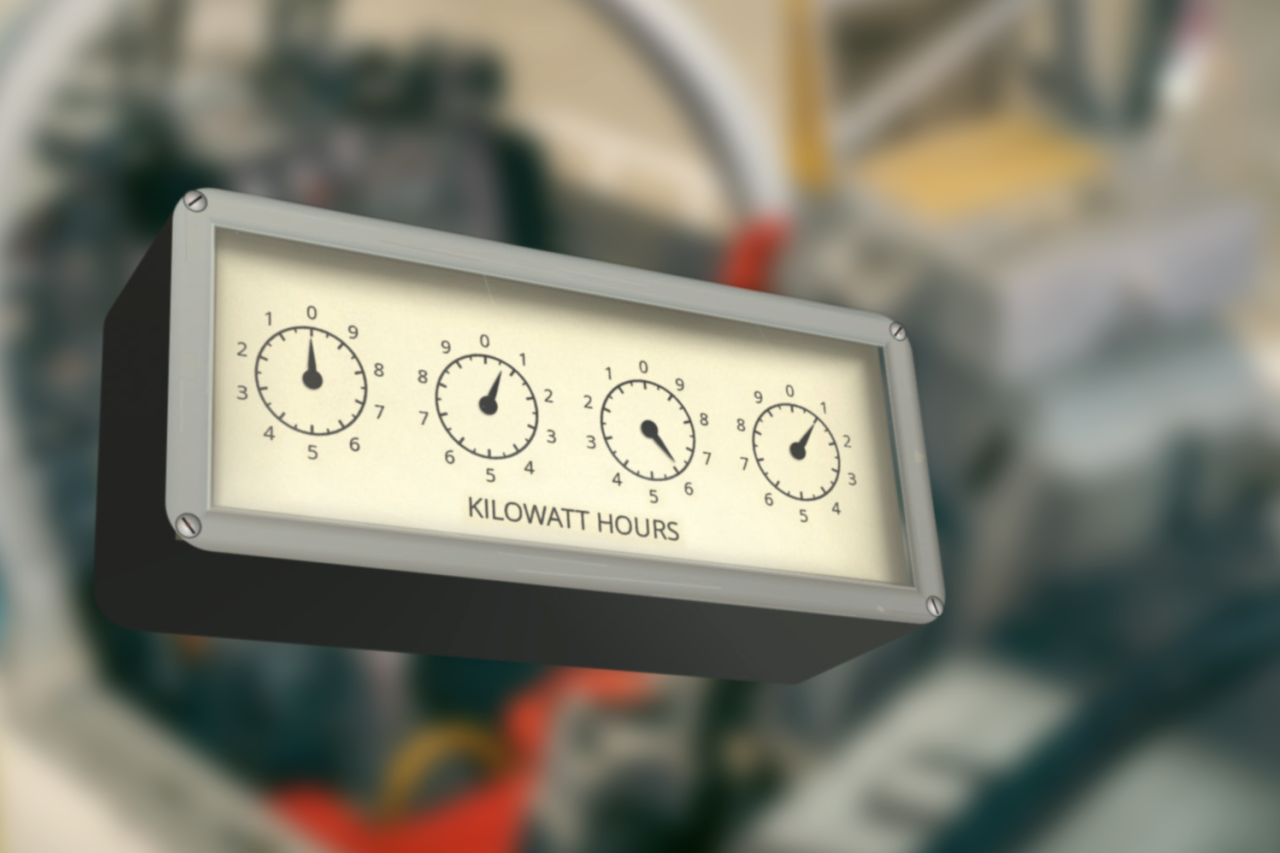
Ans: 61,kWh
